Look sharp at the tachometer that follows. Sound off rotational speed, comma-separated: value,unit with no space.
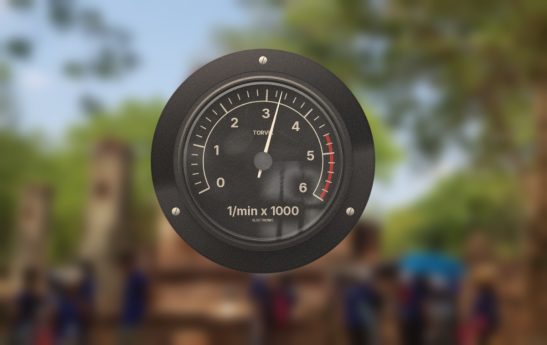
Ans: 3300,rpm
